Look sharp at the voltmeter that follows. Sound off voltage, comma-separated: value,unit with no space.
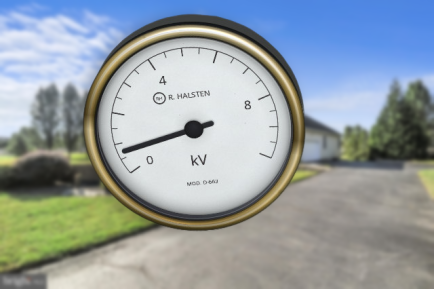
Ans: 0.75,kV
